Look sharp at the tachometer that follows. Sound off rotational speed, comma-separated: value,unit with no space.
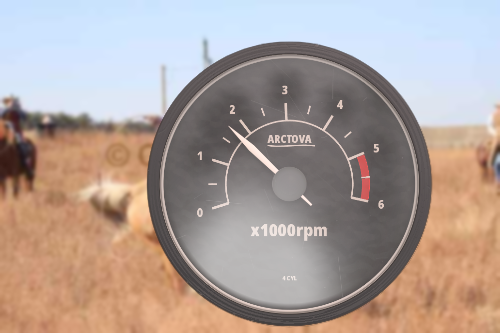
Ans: 1750,rpm
